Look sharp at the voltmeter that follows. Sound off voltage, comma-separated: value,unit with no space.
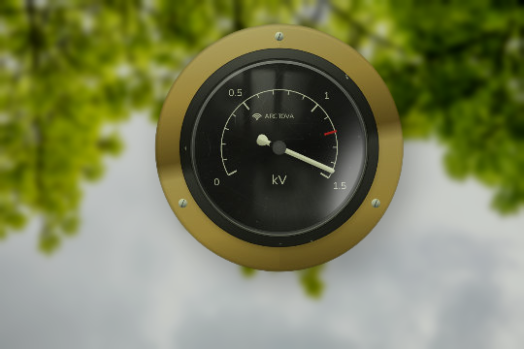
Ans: 1.45,kV
